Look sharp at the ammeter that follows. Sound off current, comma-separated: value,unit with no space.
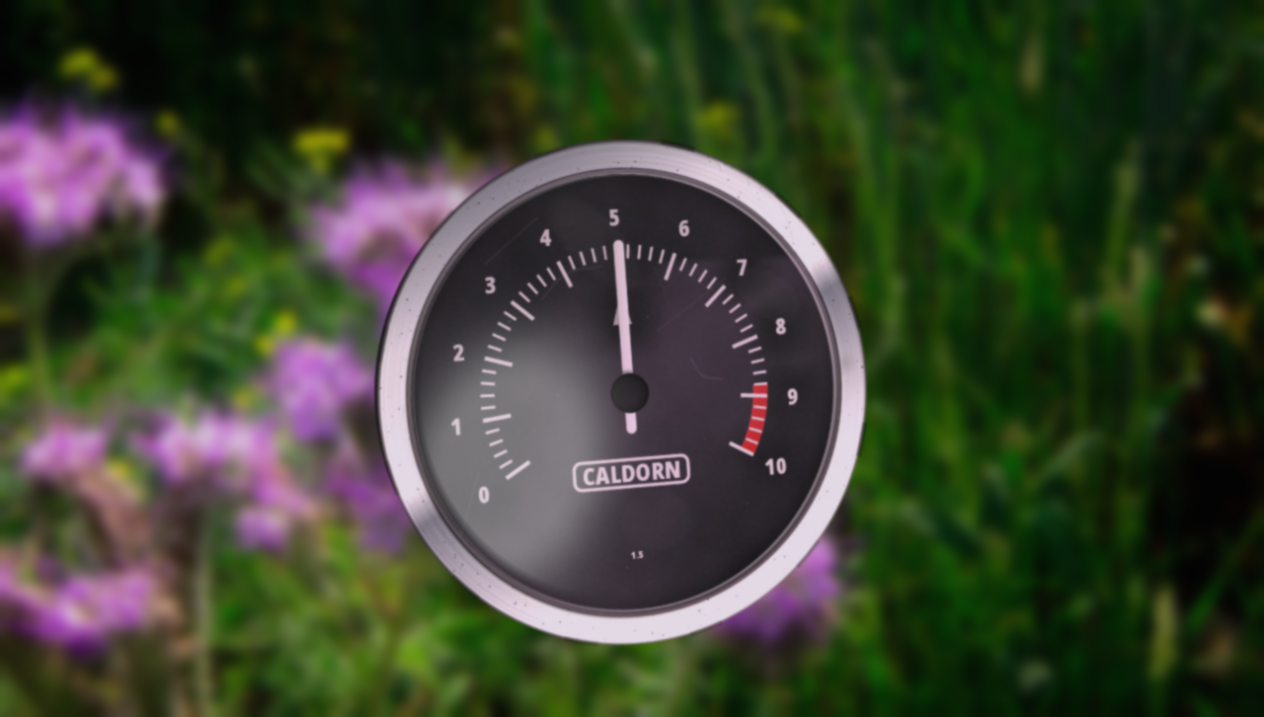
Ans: 5,A
